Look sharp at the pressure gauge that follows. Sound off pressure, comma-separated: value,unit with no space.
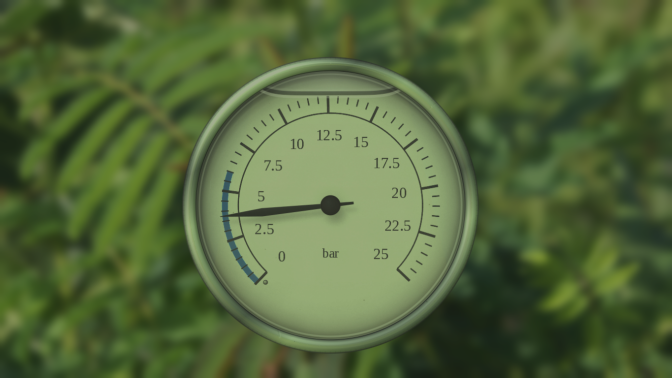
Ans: 3.75,bar
